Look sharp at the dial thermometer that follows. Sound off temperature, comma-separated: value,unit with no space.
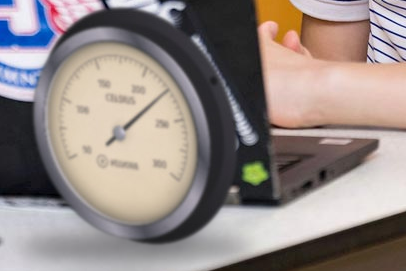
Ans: 225,°C
